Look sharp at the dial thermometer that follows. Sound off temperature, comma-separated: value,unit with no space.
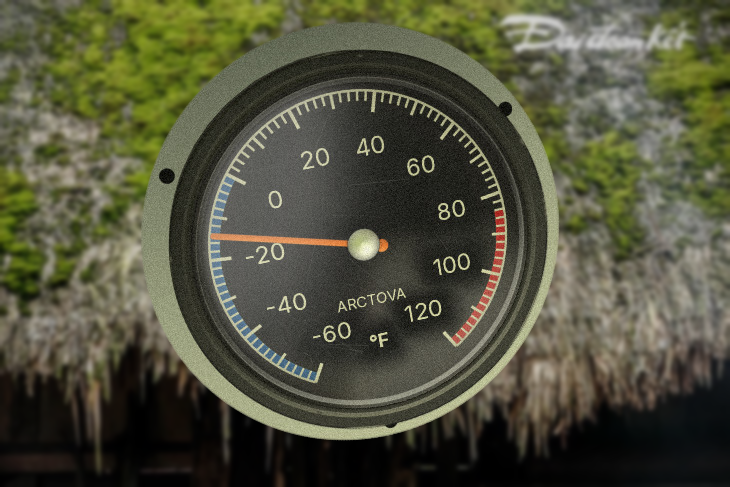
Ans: -14,°F
